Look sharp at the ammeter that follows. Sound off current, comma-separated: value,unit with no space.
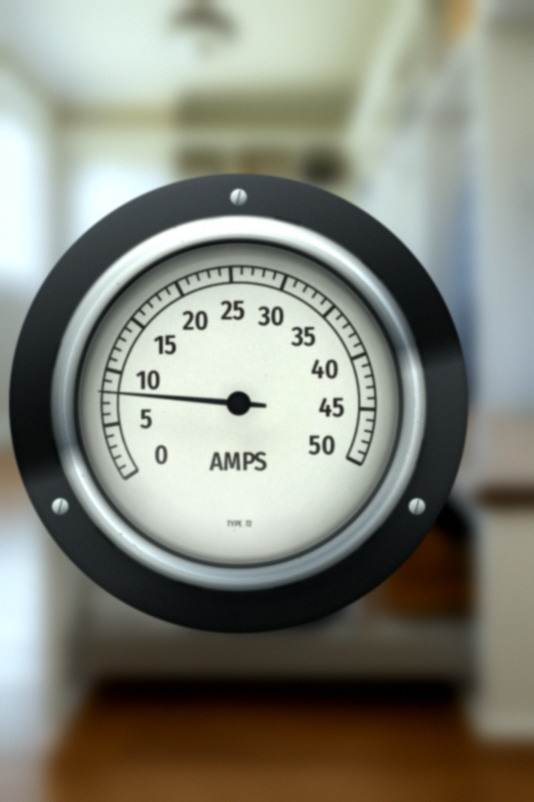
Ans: 8,A
